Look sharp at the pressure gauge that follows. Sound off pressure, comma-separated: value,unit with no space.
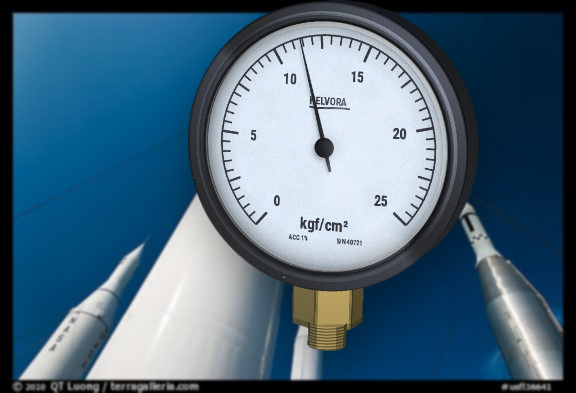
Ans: 11.5,kg/cm²
